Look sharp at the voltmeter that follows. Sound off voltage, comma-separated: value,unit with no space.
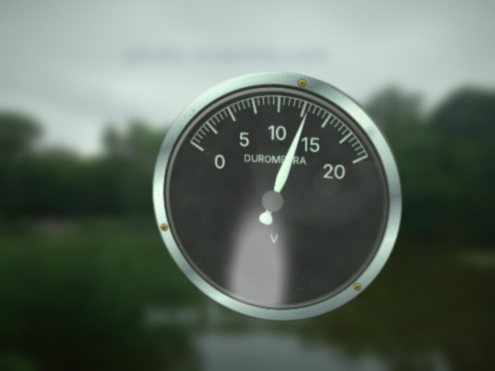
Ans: 13,V
